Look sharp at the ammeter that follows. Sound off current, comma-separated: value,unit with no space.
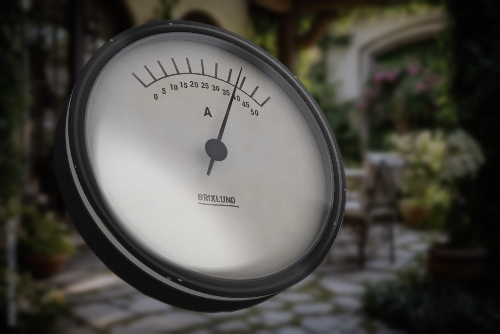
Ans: 37.5,A
